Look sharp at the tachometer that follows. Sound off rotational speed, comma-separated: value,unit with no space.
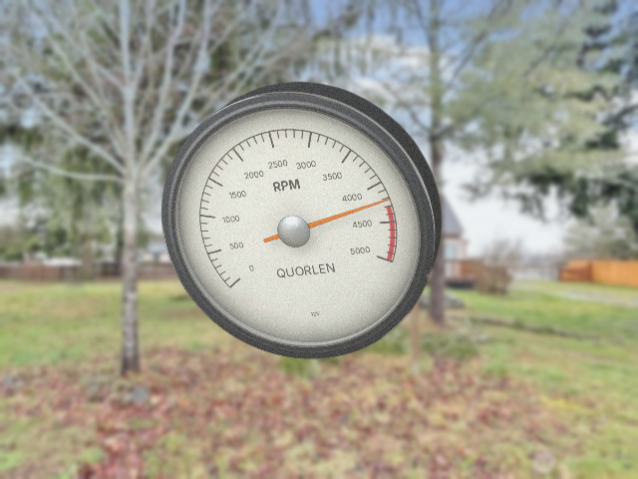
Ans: 4200,rpm
